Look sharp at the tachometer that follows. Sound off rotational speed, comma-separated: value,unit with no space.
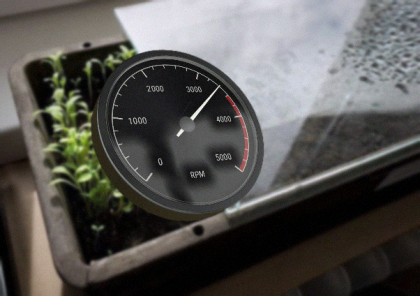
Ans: 3400,rpm
